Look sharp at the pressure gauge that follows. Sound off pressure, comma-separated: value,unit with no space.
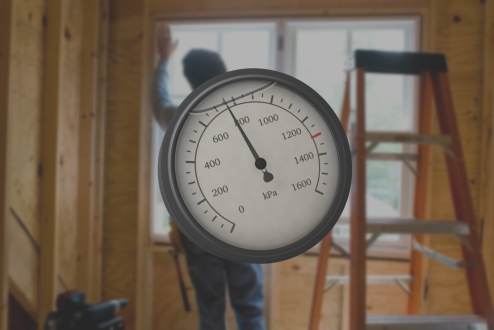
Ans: 750,kPa
